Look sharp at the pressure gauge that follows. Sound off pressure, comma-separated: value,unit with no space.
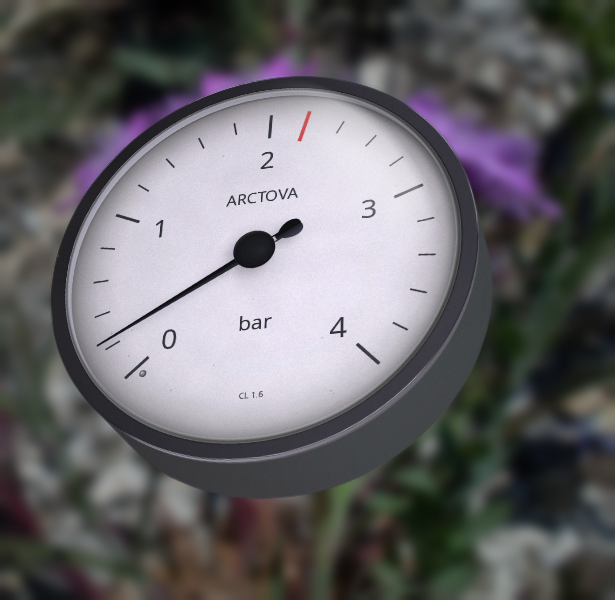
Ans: 0.2,bar
